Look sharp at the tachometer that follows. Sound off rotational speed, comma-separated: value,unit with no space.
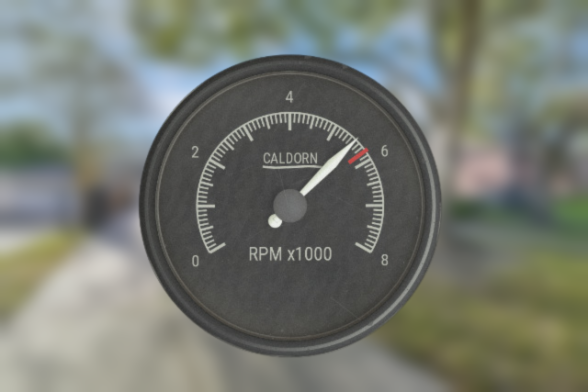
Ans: 5500,rpm
